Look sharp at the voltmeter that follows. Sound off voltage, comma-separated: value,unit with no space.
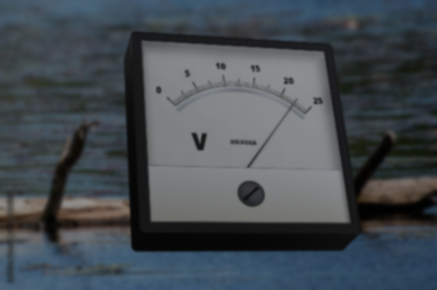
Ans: 22.5,V
